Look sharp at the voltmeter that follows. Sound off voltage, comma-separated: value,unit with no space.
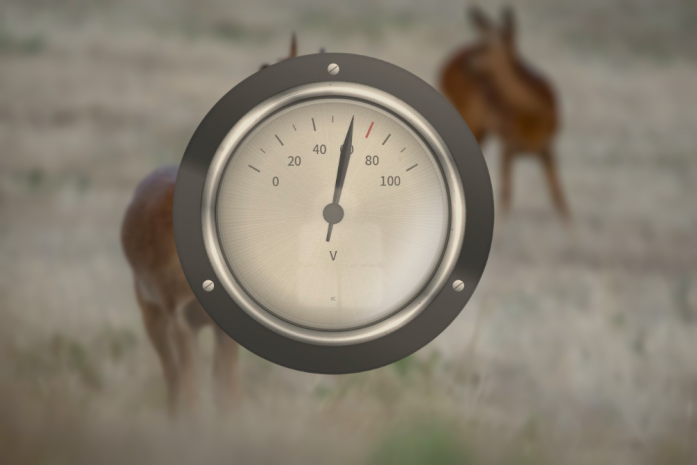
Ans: 60,V
